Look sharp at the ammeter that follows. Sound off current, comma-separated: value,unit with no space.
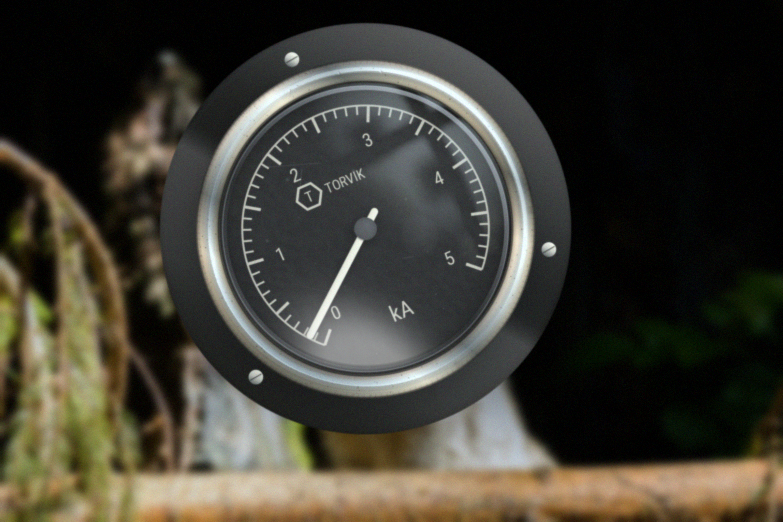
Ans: 0.15,kA
